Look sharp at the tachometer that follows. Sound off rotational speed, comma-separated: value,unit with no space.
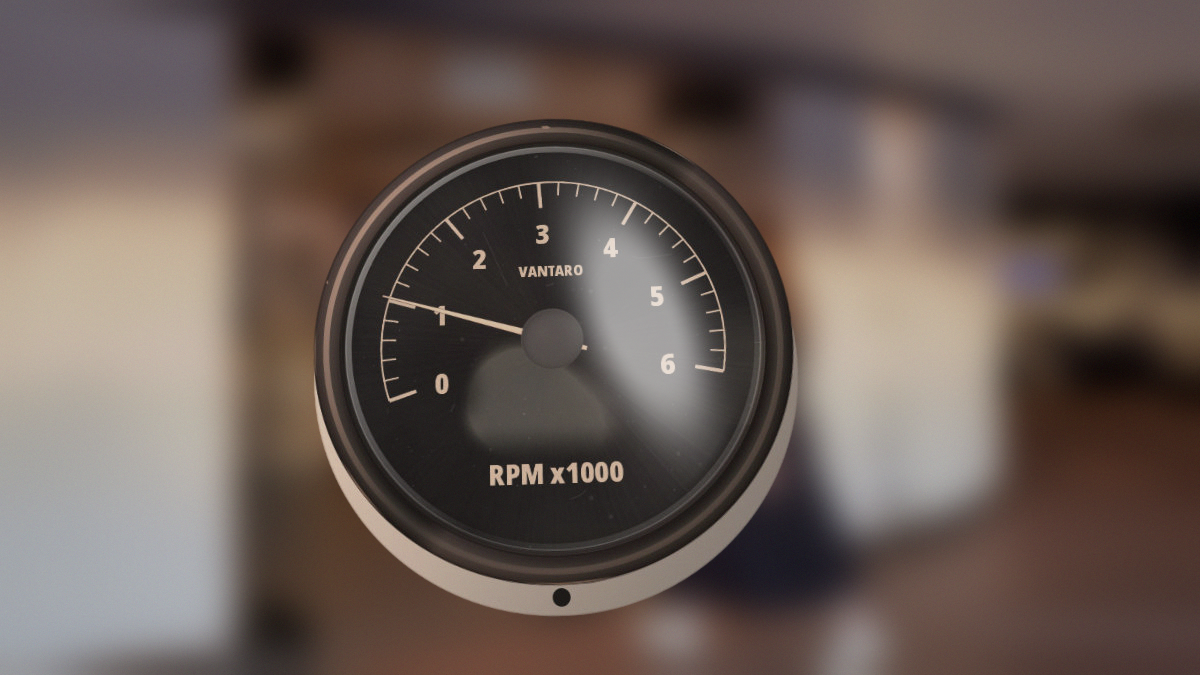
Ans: 1000,rpm
